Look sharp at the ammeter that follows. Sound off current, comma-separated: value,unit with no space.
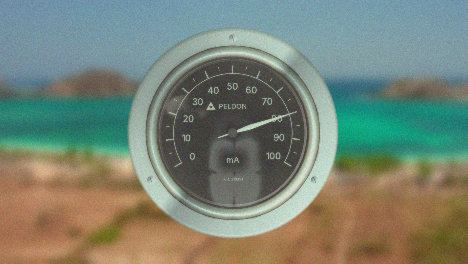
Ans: 80,mA
